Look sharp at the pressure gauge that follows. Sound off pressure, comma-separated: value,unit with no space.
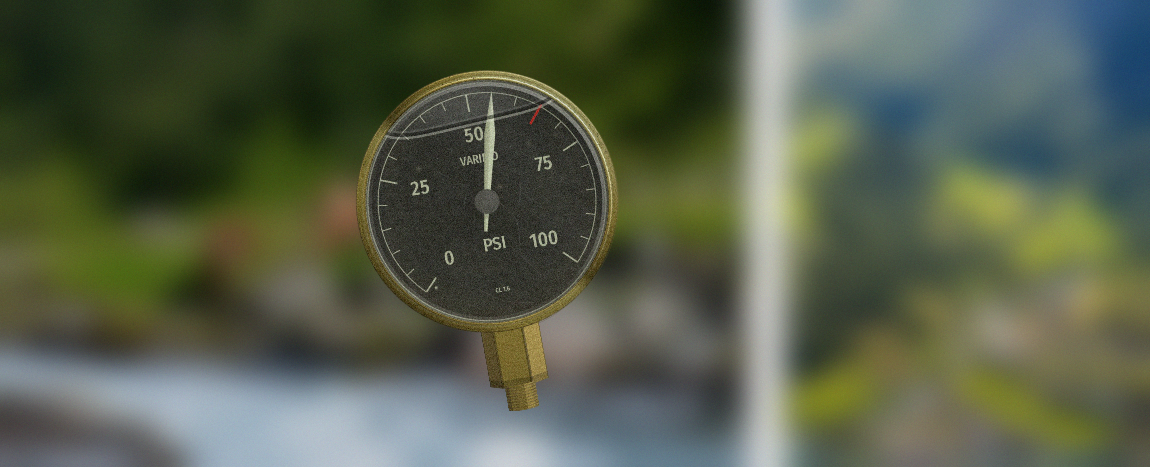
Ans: 55,psi
